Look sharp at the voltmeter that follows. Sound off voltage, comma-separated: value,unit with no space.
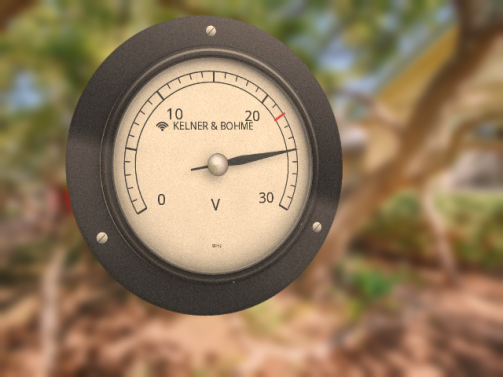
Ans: 25,V
